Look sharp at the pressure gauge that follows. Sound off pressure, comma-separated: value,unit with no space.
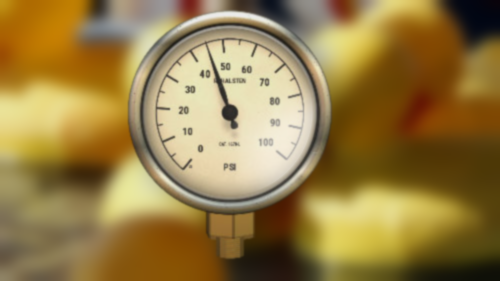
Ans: 45,psi
